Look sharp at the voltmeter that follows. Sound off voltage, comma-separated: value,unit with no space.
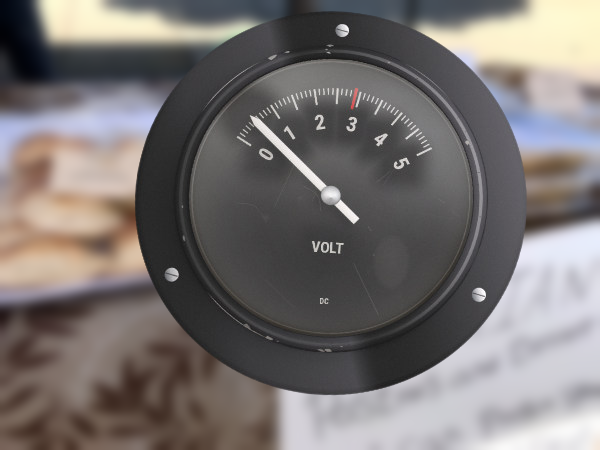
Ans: 0.5,V
